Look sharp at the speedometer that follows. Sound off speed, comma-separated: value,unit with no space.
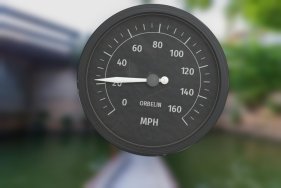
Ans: 22.5,mph
